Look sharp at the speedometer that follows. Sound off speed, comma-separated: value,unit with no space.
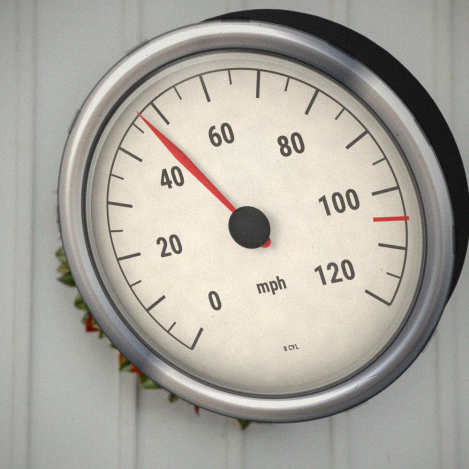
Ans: 47.5,mph
